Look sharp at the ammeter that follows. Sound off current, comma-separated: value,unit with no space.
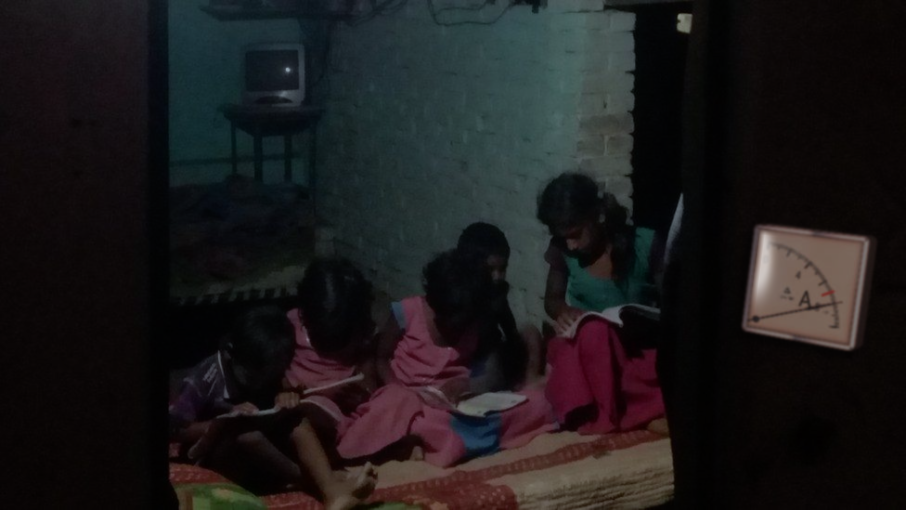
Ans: 8,A
